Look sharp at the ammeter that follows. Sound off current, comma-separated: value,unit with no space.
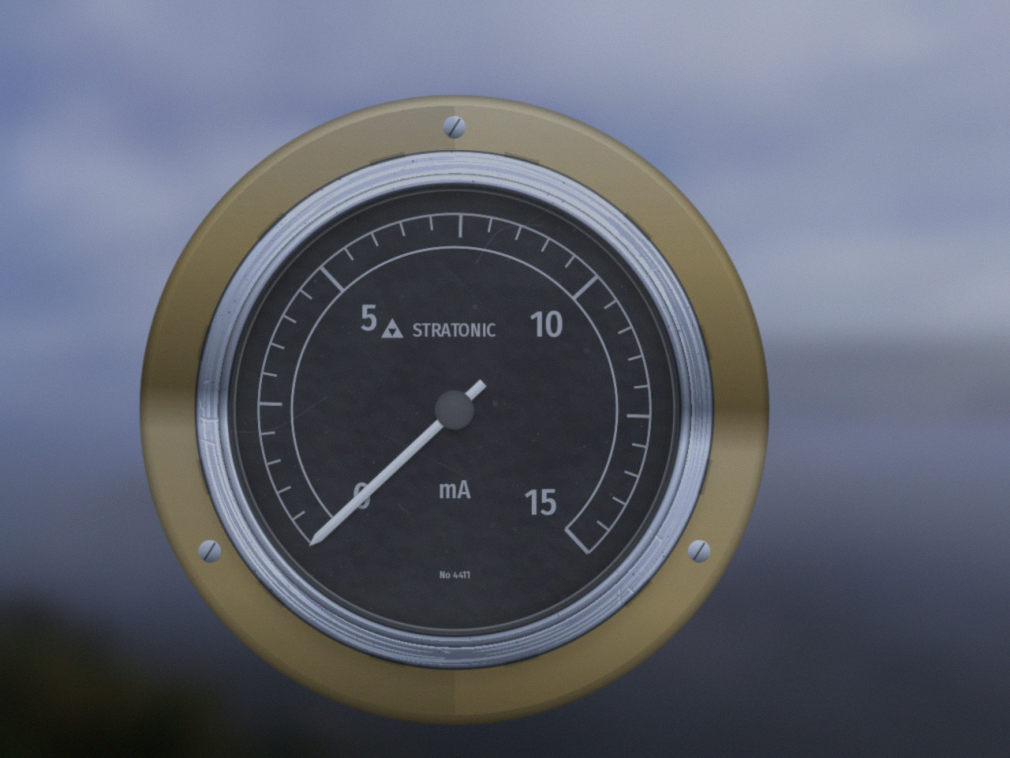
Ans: 0,mA
